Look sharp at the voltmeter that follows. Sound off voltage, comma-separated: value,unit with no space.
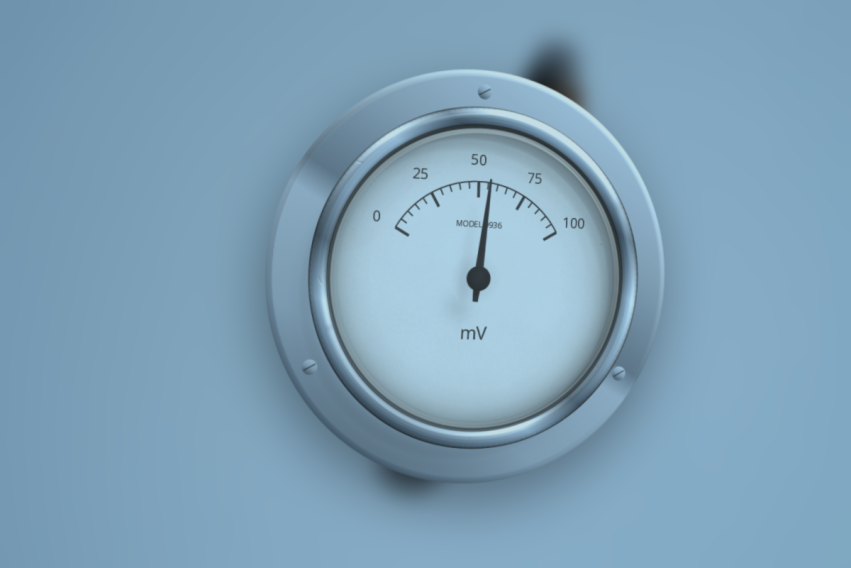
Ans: 55,mV
